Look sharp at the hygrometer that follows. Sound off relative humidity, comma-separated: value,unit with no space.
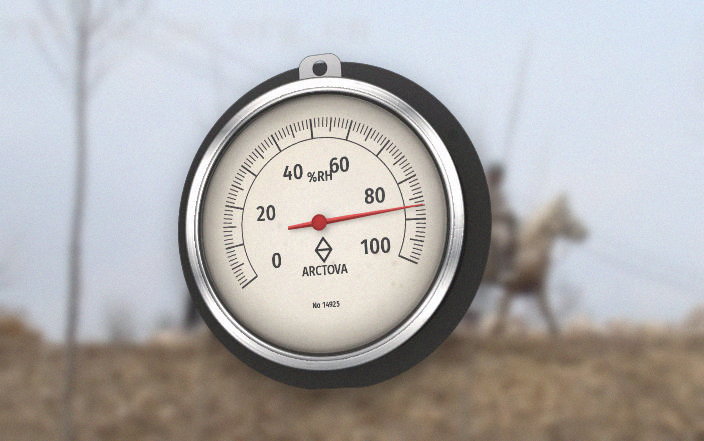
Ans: 87,%
